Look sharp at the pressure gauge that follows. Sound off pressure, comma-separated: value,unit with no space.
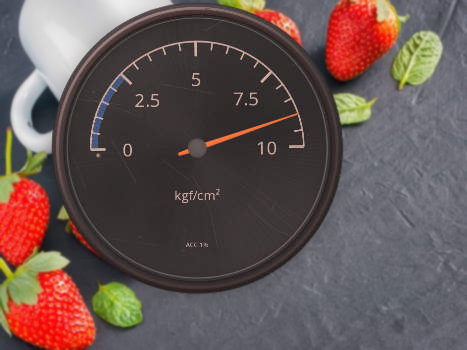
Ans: 9,kg/cm²
